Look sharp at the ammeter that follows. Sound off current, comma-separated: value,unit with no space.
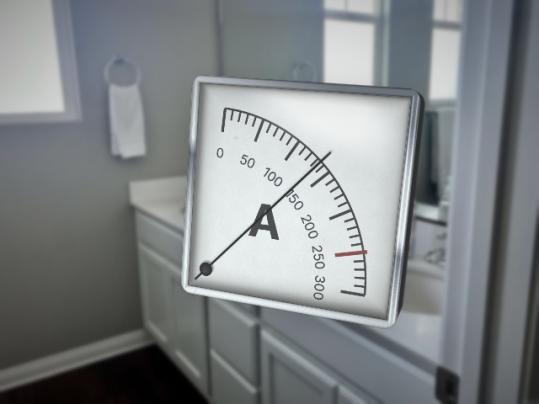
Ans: 135,A
